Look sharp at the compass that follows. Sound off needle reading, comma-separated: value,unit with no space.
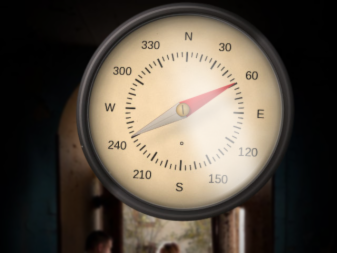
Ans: 60,°
